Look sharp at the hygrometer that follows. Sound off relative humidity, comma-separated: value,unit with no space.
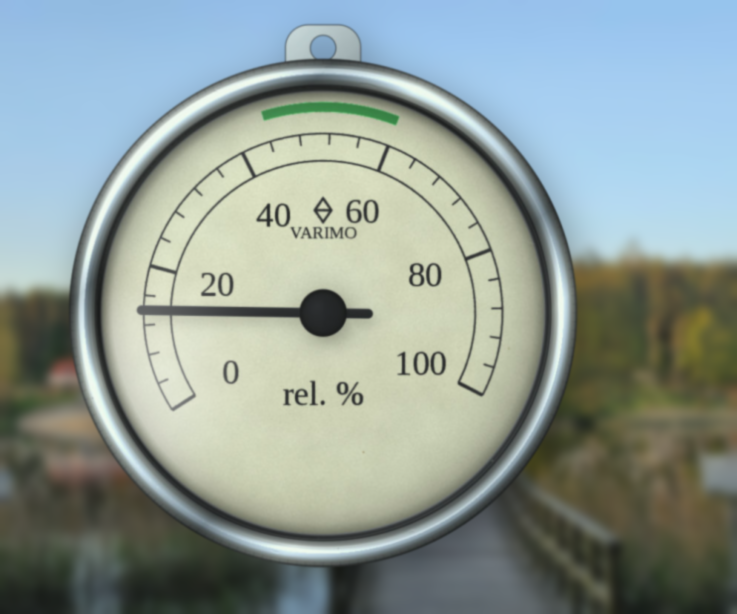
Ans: 14,%
